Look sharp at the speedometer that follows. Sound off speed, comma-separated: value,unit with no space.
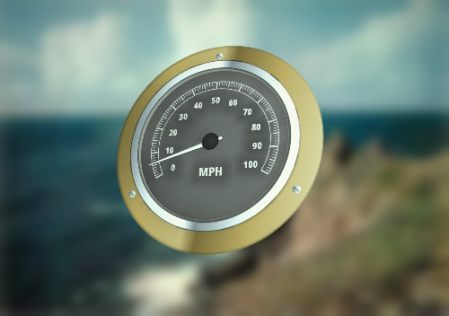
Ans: 5,mph
